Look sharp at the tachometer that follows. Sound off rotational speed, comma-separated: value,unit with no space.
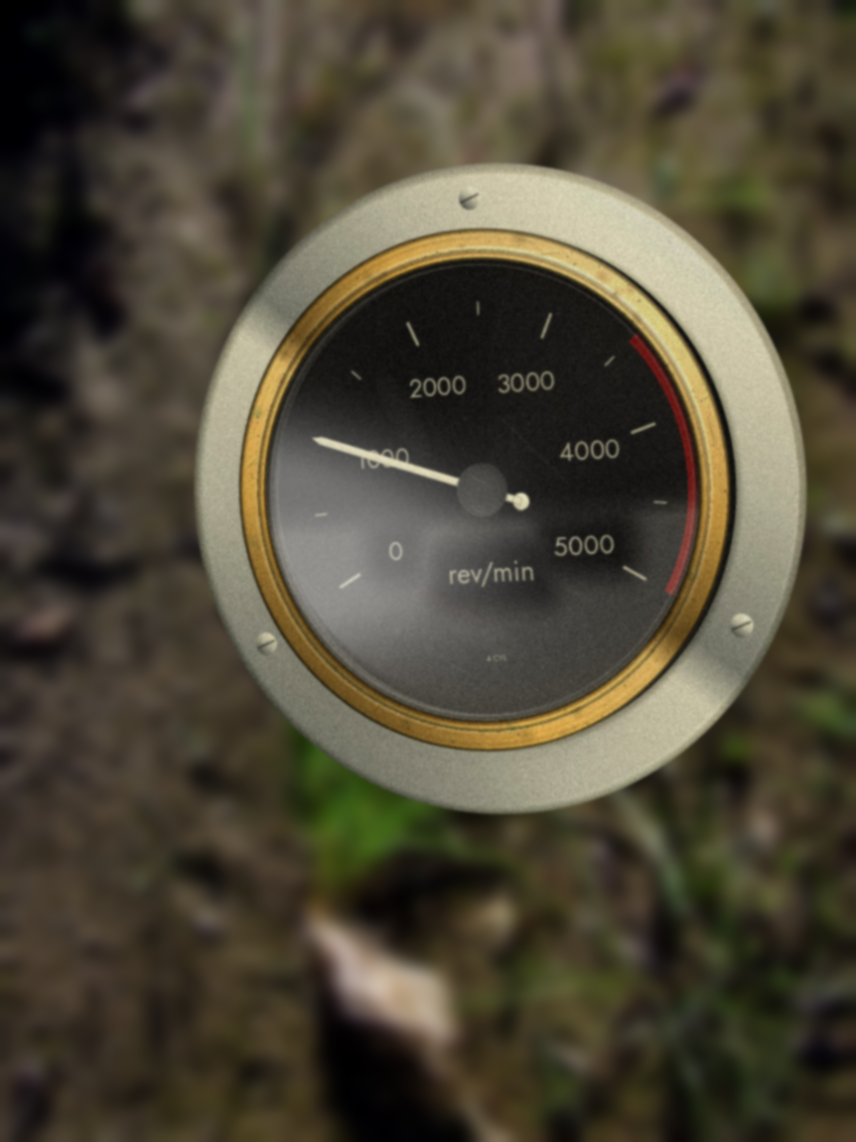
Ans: 1000,rpm
